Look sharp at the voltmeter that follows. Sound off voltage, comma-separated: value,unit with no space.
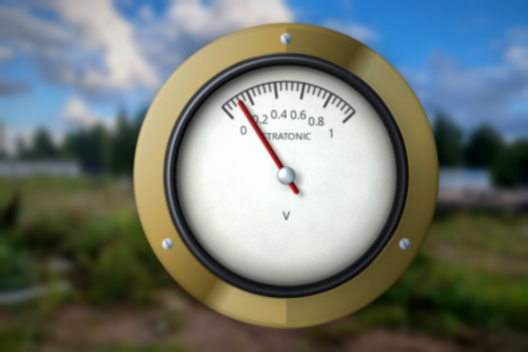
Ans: 0.12,V
